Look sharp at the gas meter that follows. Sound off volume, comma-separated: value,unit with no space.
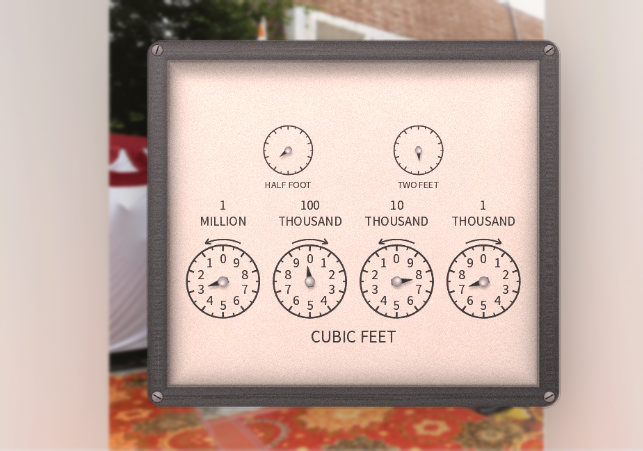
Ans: 297700,ft³
